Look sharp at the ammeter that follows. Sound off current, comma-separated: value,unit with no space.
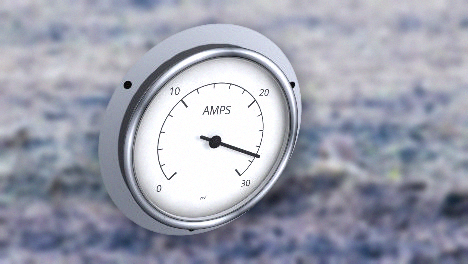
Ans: 27,A
